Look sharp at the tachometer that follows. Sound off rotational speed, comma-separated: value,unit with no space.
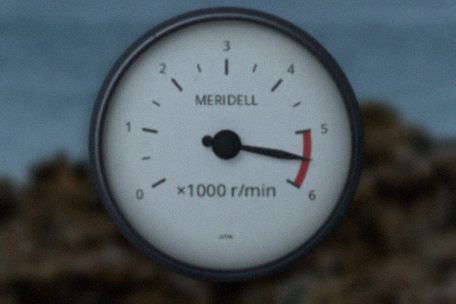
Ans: 5500,rpm
